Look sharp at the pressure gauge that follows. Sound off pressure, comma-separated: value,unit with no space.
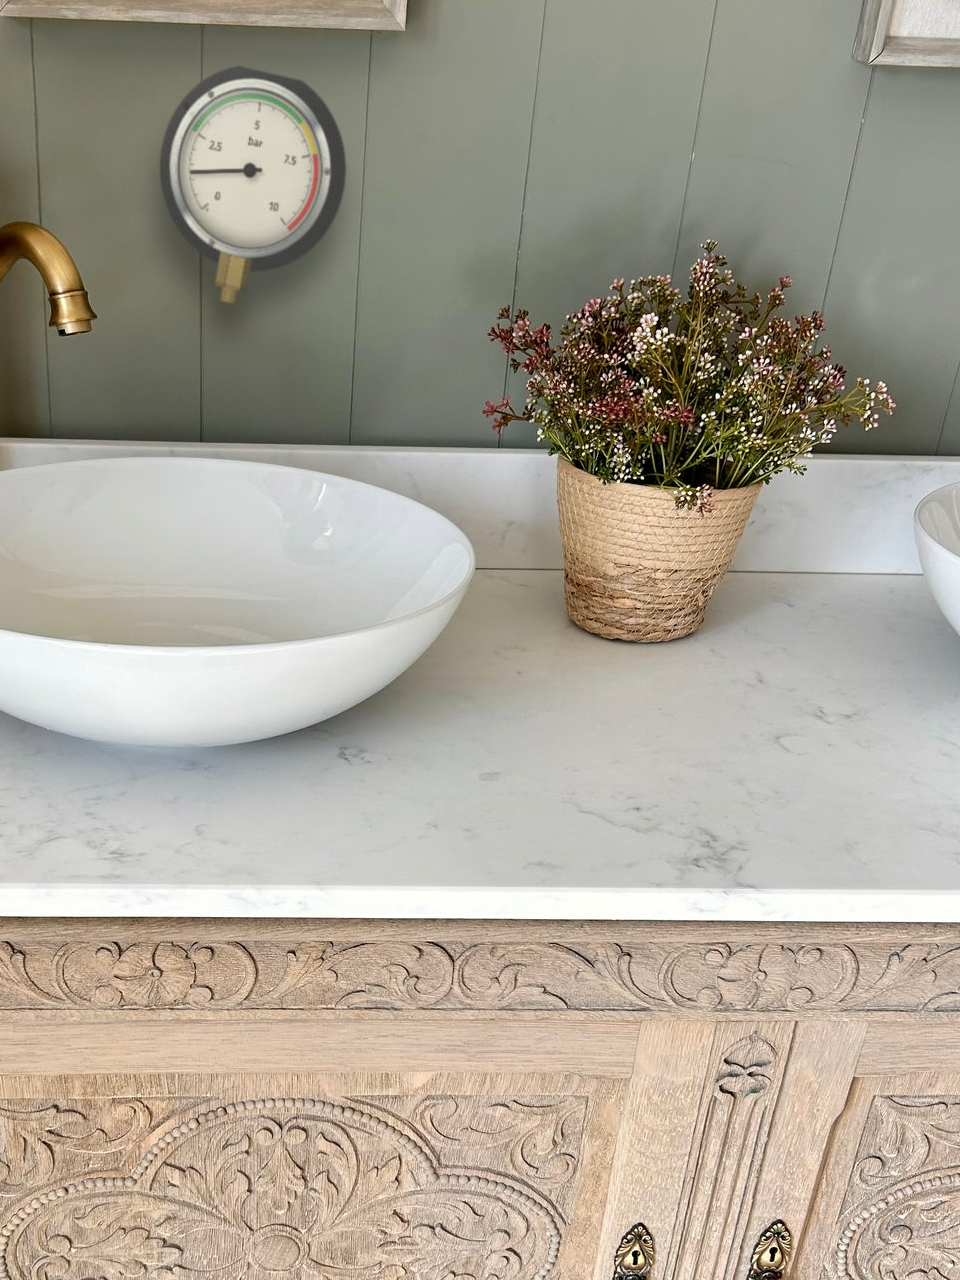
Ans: 1.25,bar
